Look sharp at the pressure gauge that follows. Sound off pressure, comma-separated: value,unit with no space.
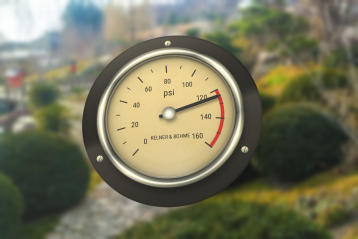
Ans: 125,psi
